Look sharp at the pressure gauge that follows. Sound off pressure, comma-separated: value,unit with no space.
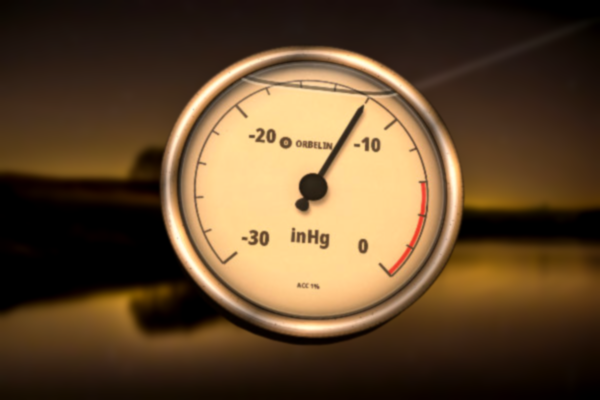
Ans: -12,inHg
